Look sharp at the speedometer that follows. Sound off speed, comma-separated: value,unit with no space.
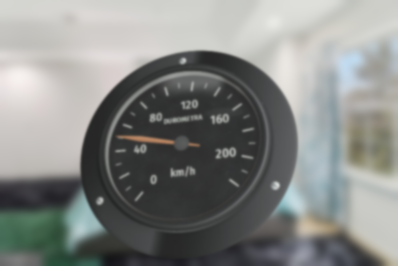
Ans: 50,km/h
